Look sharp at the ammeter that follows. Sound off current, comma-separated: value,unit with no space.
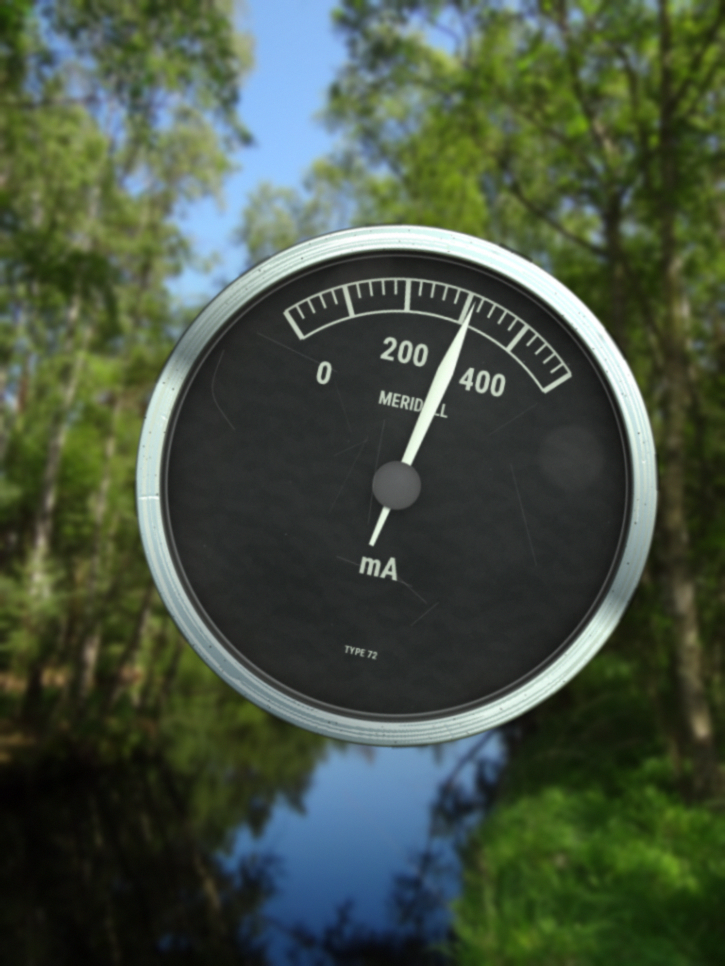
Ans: 310,mA
